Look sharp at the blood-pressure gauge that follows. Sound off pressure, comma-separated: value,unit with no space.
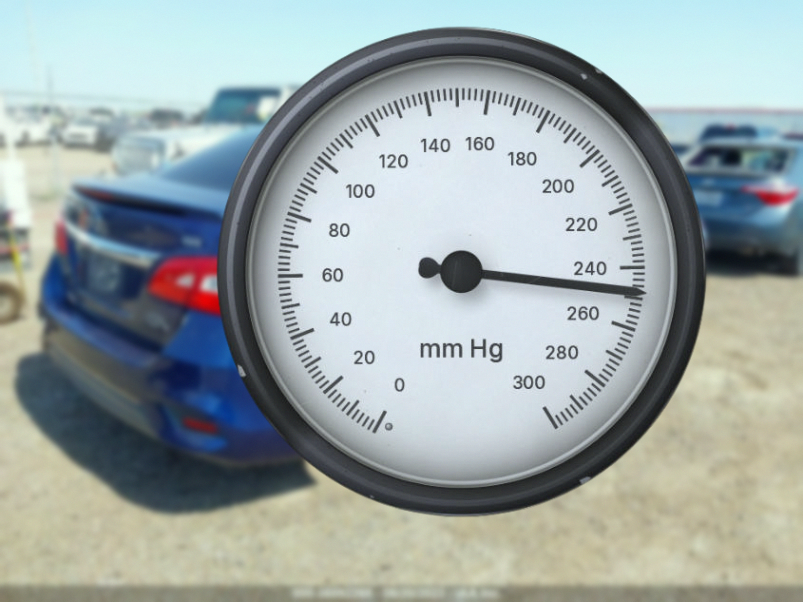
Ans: 248,mmHg
